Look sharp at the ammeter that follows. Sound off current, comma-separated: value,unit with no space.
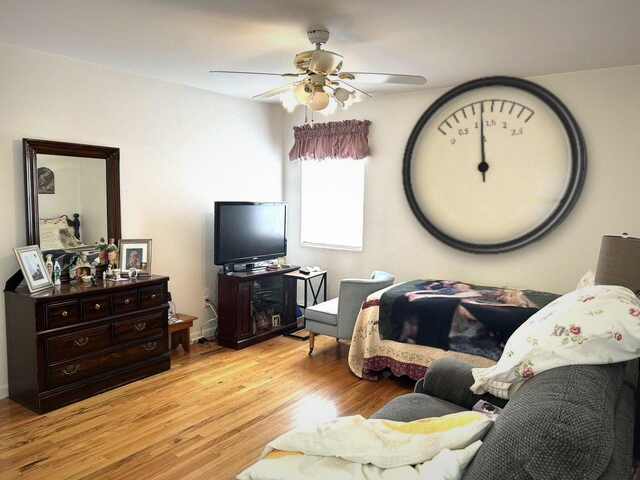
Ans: 1.25,A
